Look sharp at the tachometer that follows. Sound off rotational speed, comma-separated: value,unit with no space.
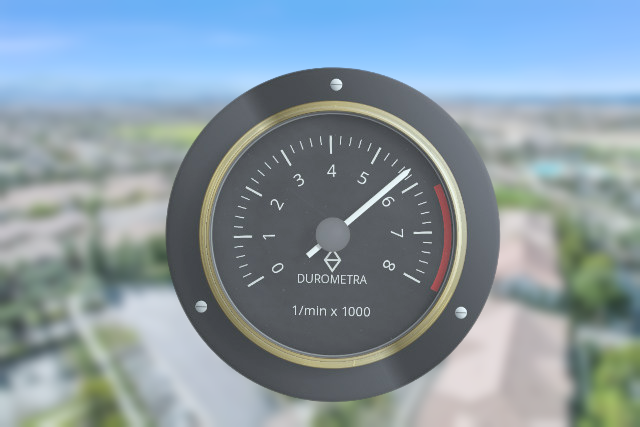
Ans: 5700,rpm
